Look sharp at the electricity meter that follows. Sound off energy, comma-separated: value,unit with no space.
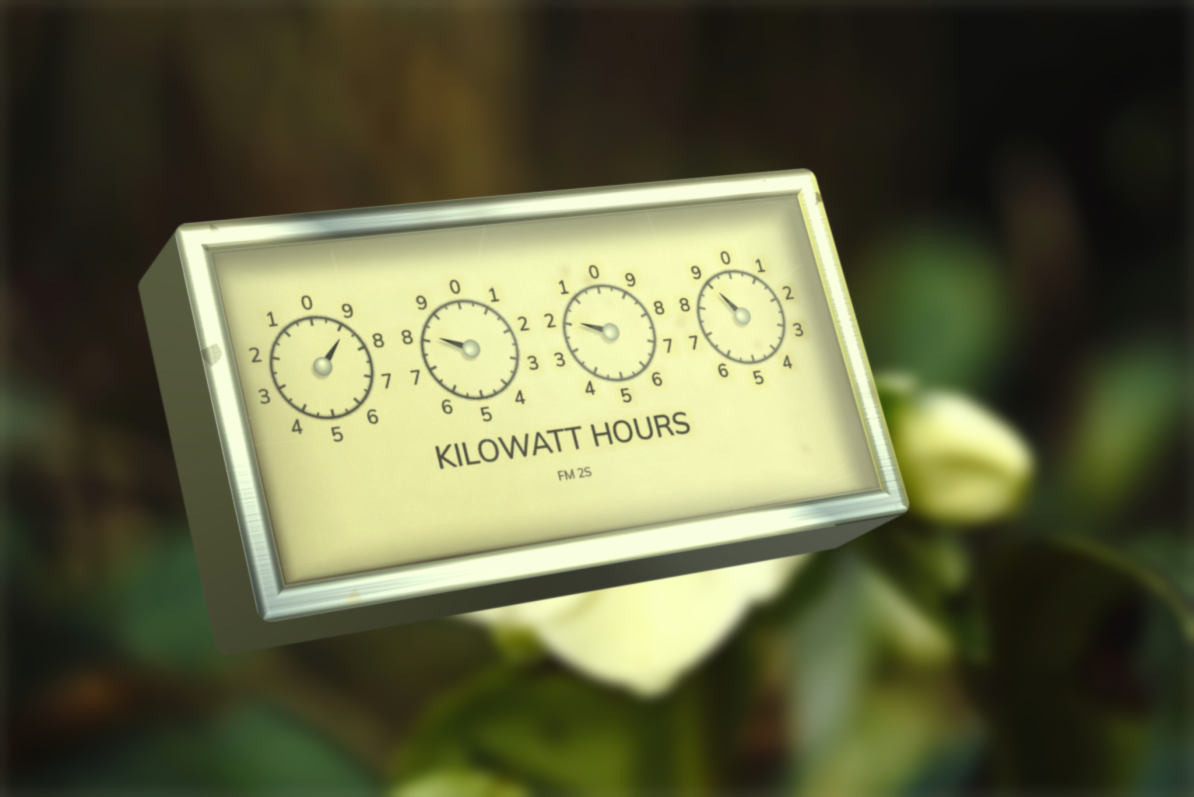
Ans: 8819,kWh
